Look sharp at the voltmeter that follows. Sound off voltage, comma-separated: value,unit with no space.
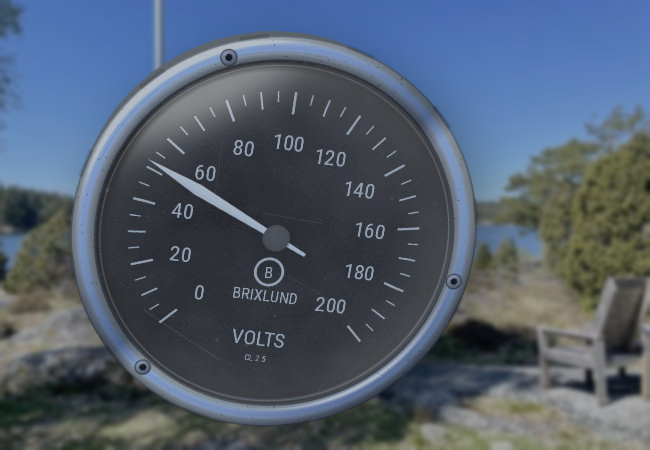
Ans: 52.5,V
